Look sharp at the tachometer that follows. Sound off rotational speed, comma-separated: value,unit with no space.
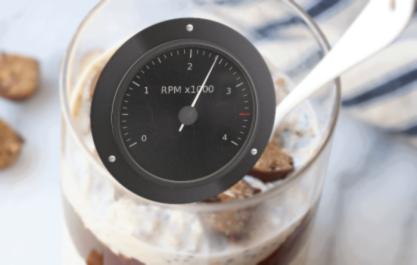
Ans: 2400,rpm
